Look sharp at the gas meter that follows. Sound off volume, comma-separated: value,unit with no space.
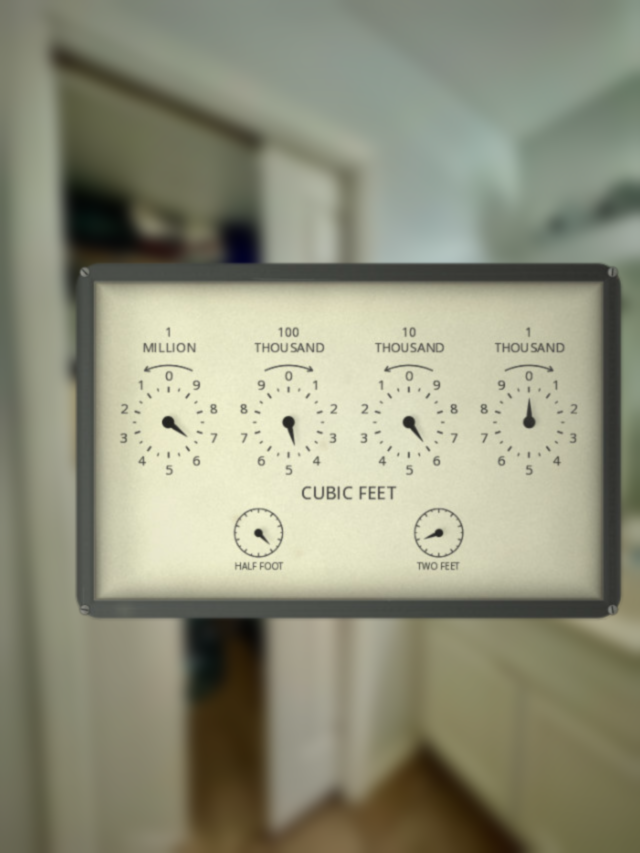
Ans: 646000,ft³
